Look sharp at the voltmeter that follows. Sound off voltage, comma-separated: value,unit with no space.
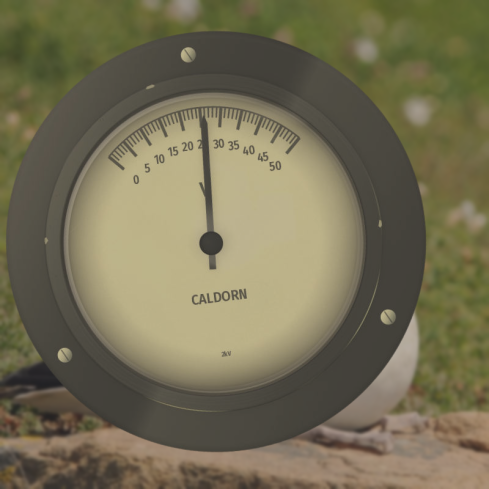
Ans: 26,V
